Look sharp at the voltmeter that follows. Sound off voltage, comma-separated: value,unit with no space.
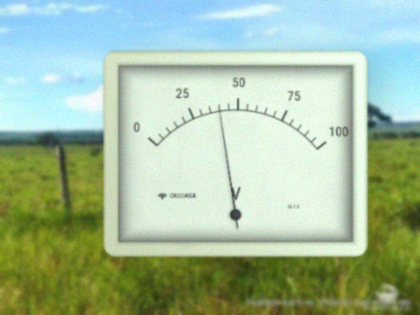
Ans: 40,V
